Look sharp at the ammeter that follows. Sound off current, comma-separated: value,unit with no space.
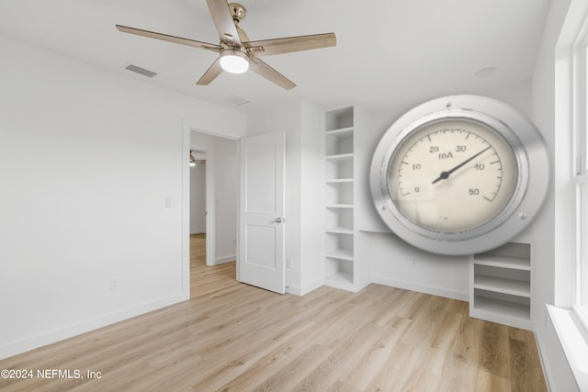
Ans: 36,mA
